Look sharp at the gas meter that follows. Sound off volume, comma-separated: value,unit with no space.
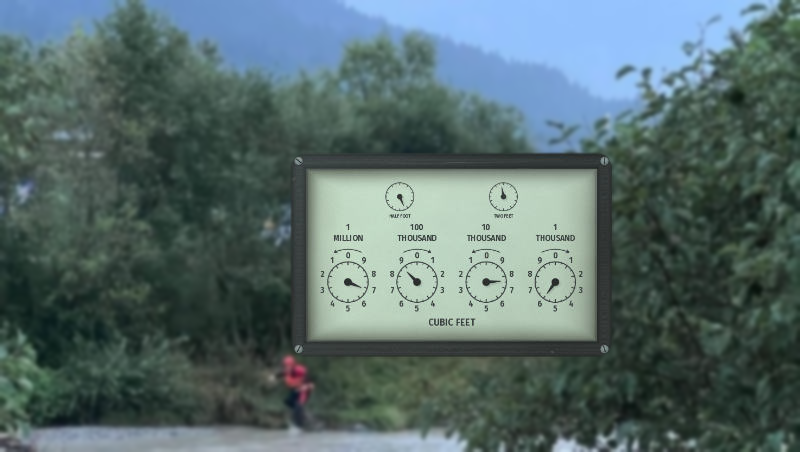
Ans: 687600,ft³
